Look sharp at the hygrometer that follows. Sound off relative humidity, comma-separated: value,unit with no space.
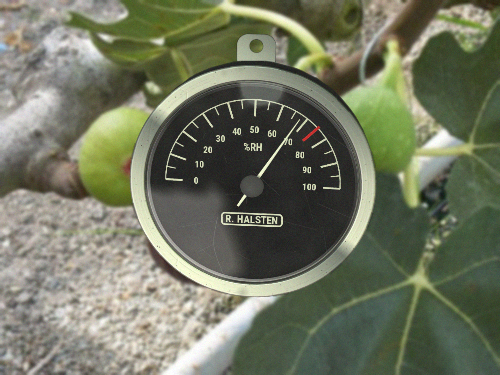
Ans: 67.5,%
